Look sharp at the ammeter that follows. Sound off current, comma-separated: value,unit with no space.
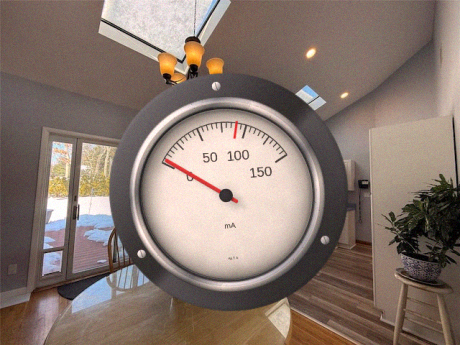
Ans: 5,mA
